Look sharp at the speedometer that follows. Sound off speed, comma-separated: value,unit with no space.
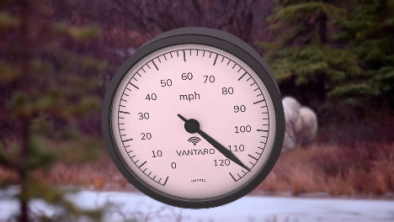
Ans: 114,mph
